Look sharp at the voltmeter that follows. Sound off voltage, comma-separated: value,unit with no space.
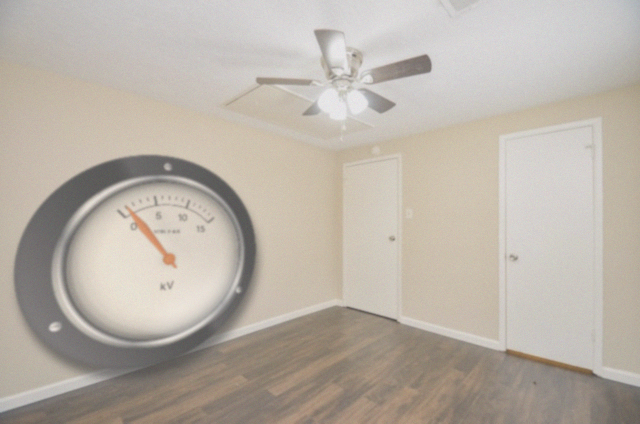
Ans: 1,kV
